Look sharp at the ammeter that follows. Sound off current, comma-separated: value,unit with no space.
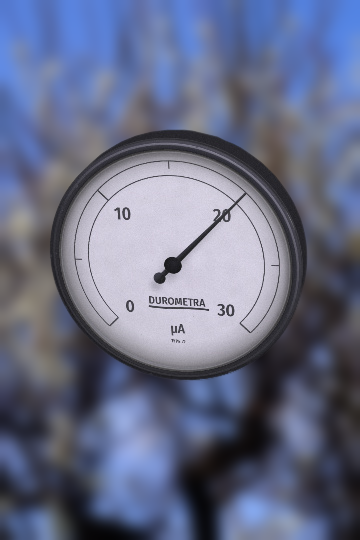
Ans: 20,µA
